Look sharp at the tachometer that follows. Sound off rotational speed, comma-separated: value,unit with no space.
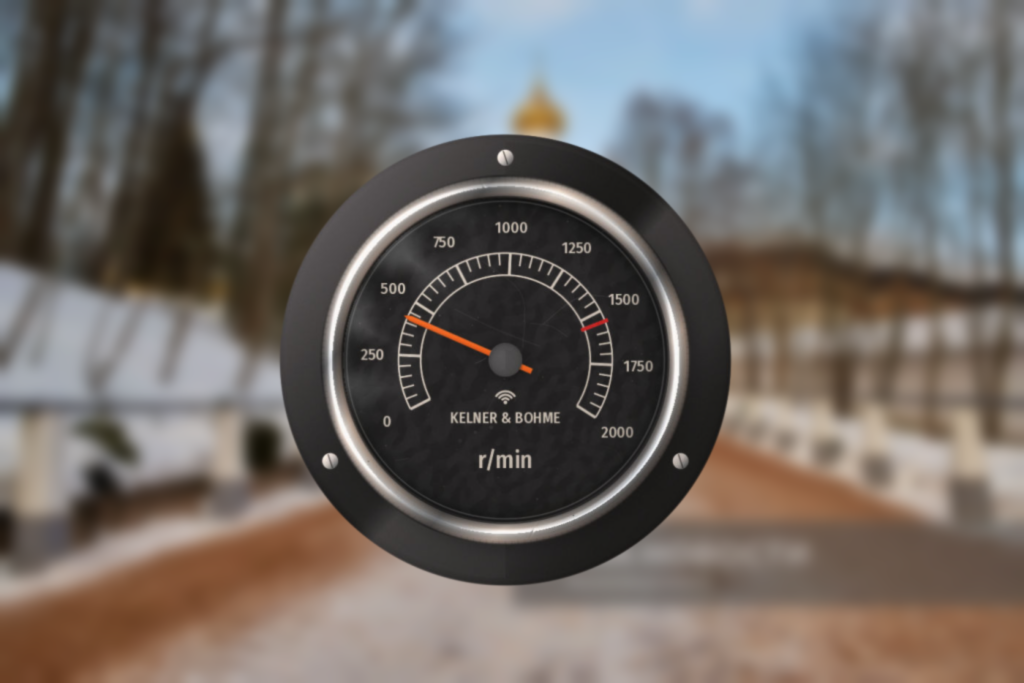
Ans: 425,rpm
